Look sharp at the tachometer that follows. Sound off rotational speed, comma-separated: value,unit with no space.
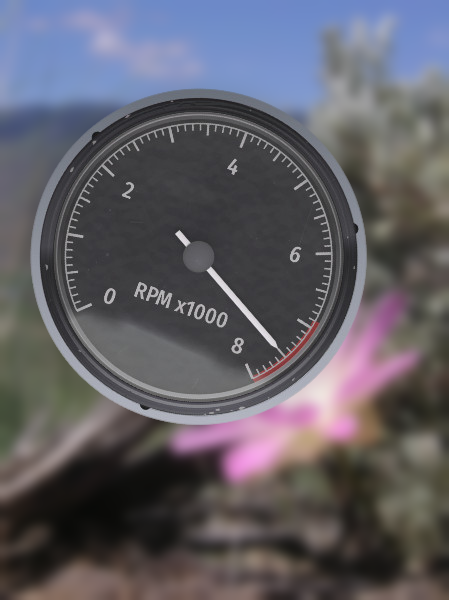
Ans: 7500,rpm
